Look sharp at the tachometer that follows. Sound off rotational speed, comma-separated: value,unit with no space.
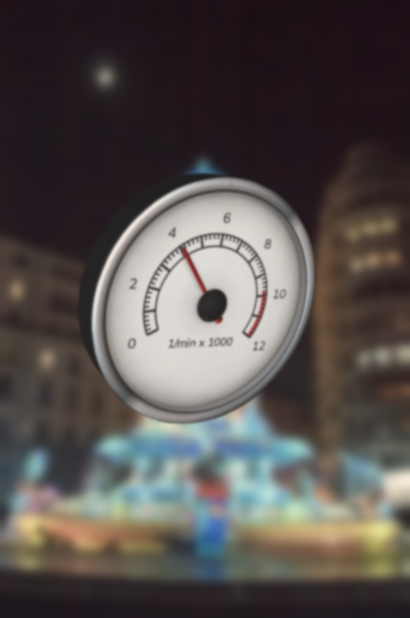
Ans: 4000,rpm
